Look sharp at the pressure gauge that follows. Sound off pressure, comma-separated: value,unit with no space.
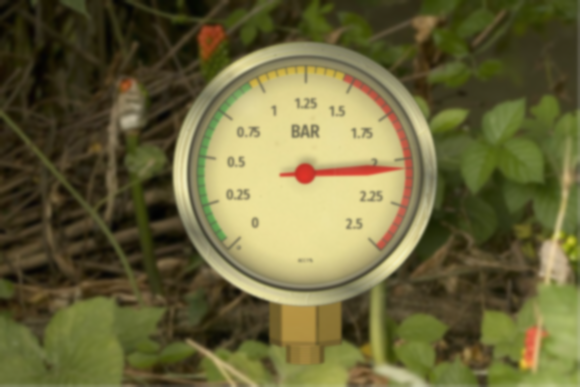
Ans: 2.05,bar
